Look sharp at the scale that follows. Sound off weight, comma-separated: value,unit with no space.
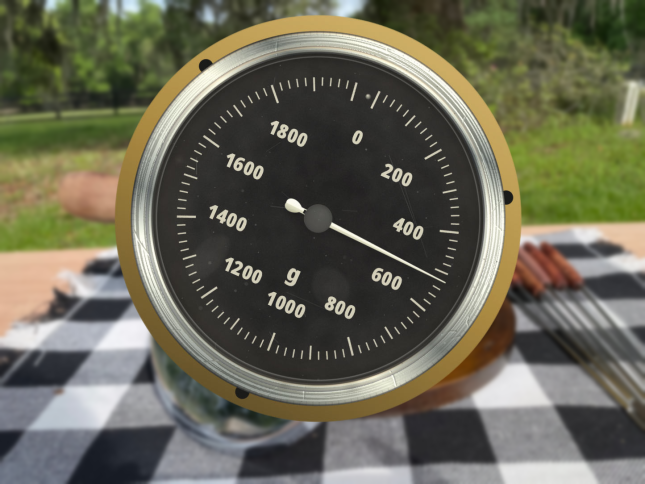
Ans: 520,g
